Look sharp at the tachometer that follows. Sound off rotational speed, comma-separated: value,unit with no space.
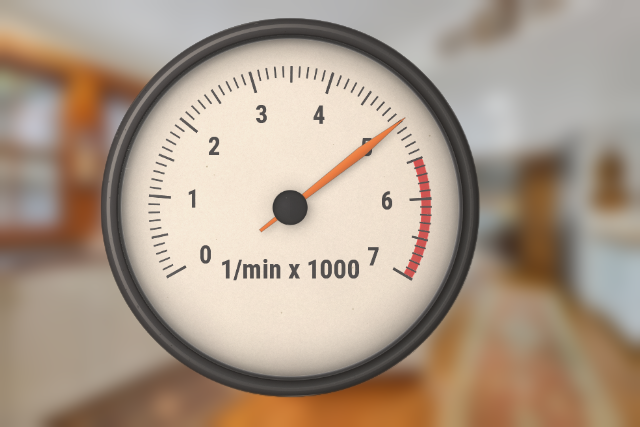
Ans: 5000,rpm
